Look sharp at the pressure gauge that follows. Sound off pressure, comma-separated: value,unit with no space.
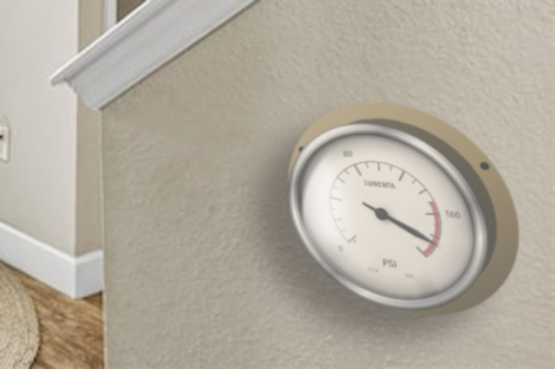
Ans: 185,psi
